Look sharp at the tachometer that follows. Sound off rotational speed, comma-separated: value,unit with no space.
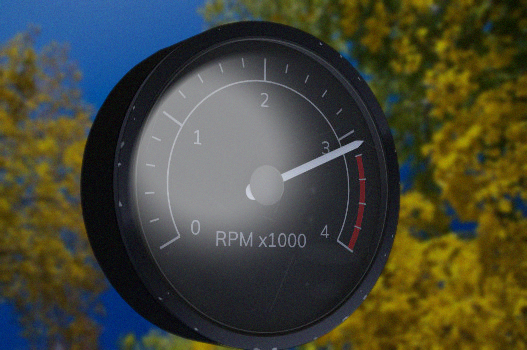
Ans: 3100,rpm
